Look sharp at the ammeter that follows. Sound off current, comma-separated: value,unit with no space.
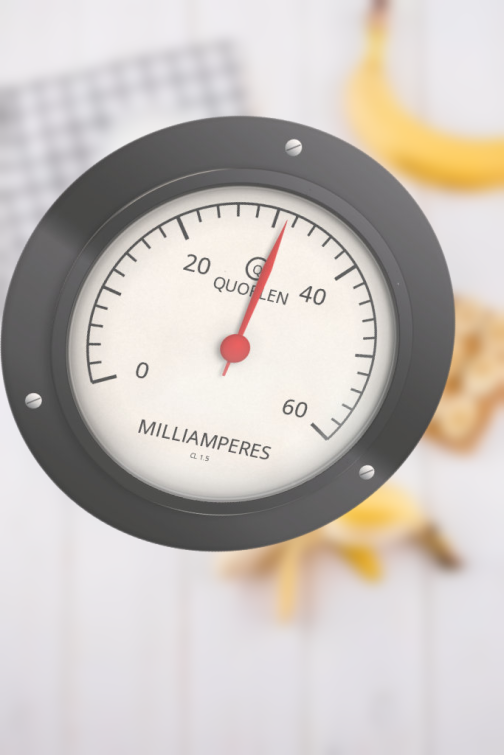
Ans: 31,mA
